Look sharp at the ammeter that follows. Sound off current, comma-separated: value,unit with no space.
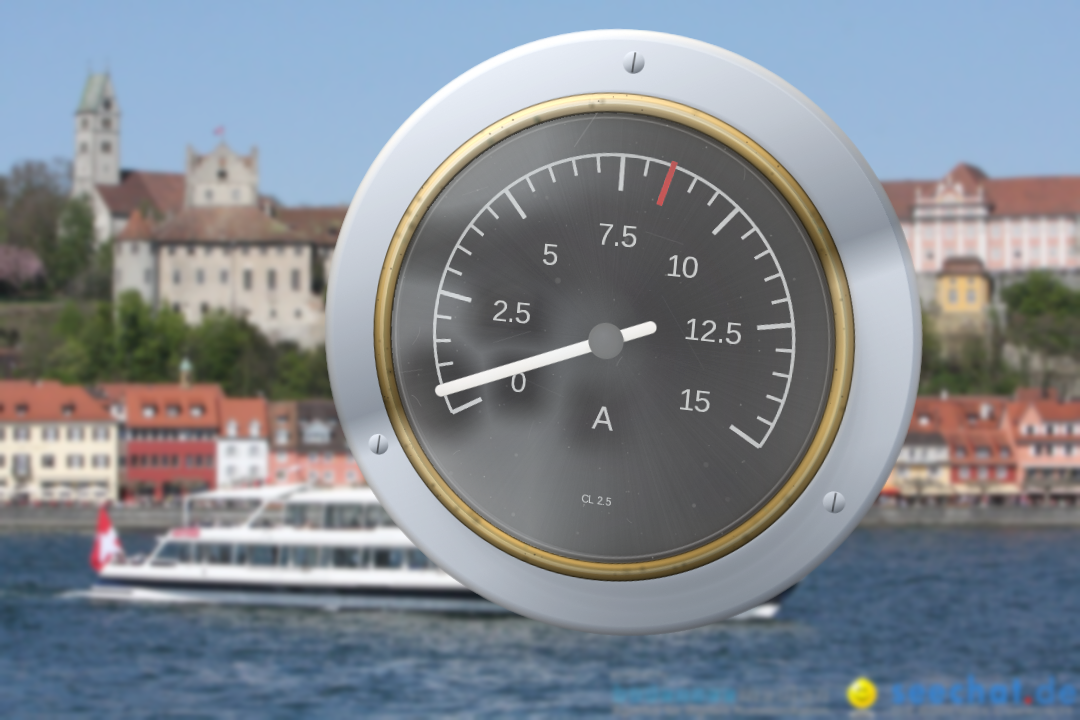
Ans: 0.5,A
